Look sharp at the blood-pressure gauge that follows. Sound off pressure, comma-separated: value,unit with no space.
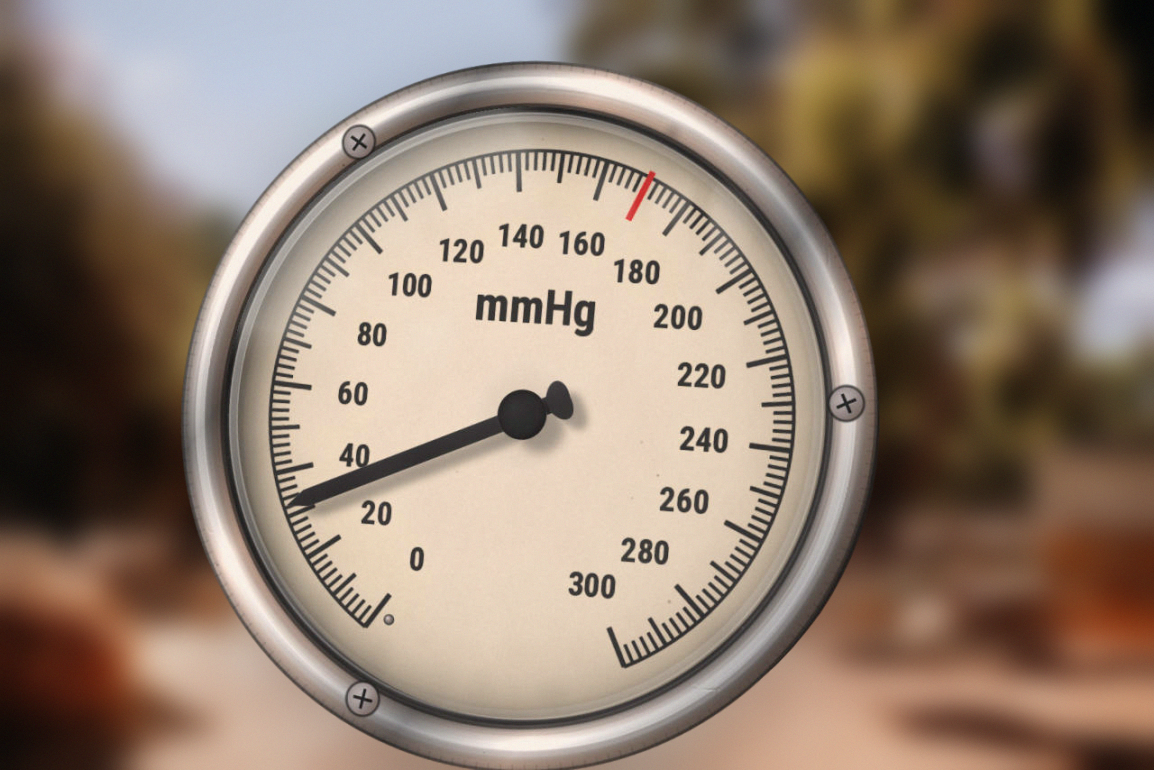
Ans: 32,mmHg
